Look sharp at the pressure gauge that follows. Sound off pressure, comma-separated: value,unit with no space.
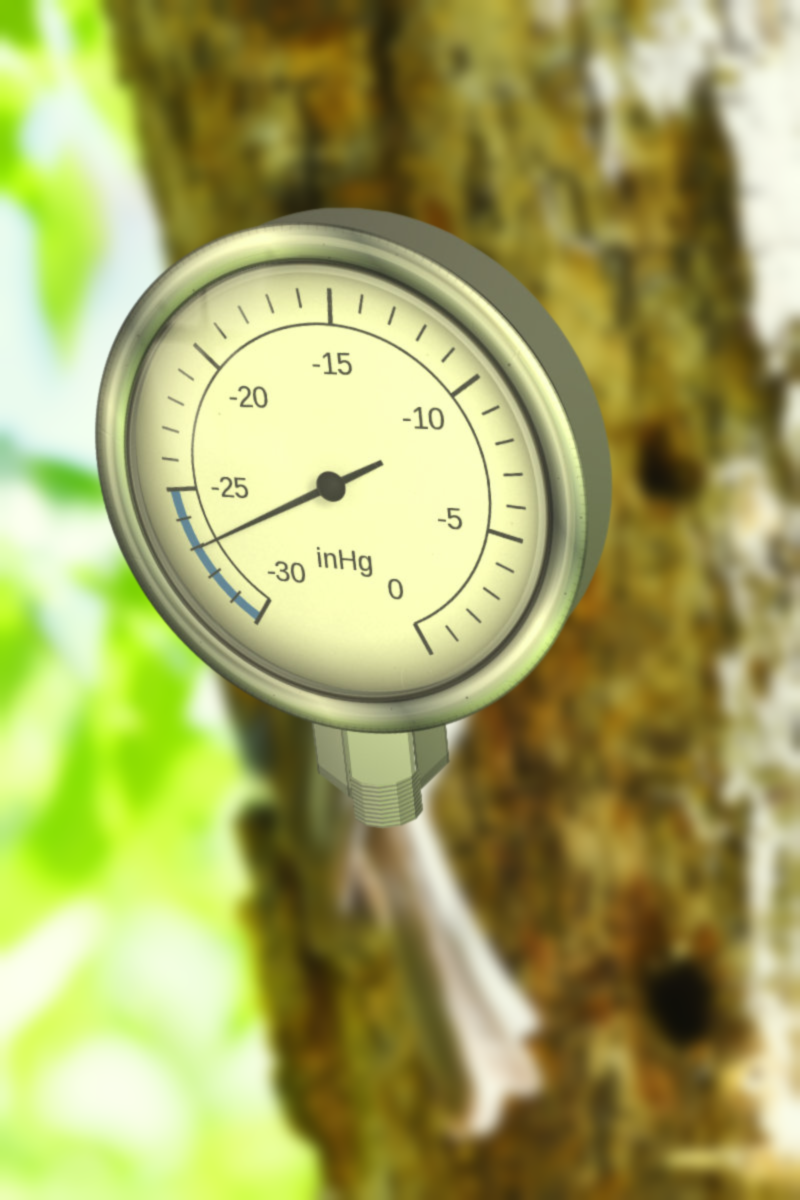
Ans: -27,inHg
